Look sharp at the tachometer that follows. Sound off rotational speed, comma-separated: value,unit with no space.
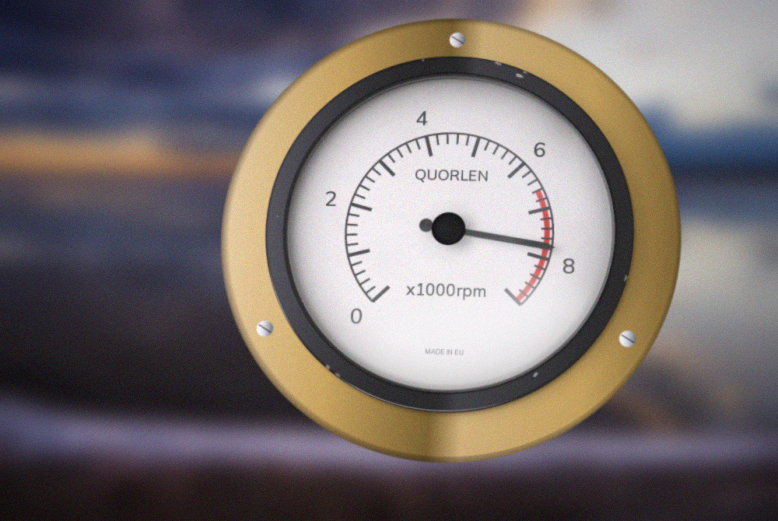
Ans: 7800,rpm
